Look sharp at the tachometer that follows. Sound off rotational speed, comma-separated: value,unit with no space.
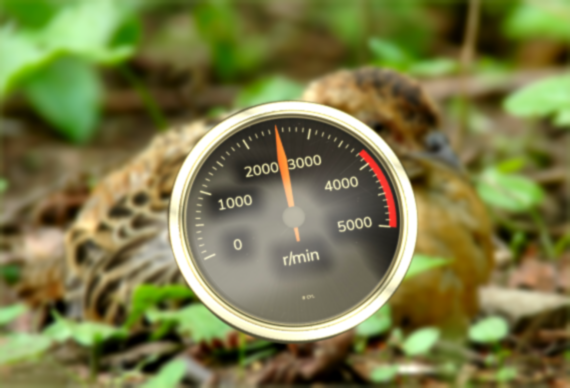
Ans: 2500,rpm
